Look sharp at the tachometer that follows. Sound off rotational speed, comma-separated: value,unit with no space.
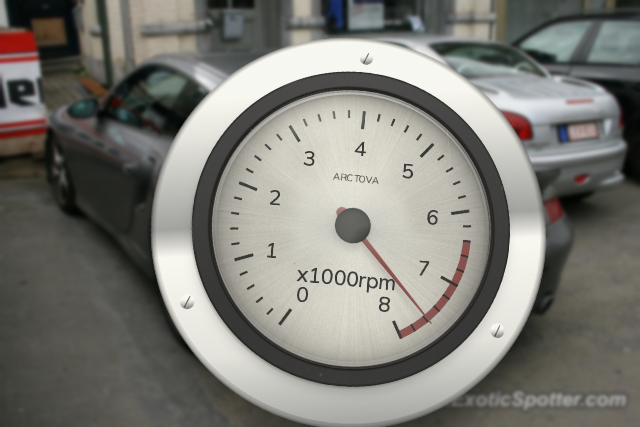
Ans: 7600,rpm
